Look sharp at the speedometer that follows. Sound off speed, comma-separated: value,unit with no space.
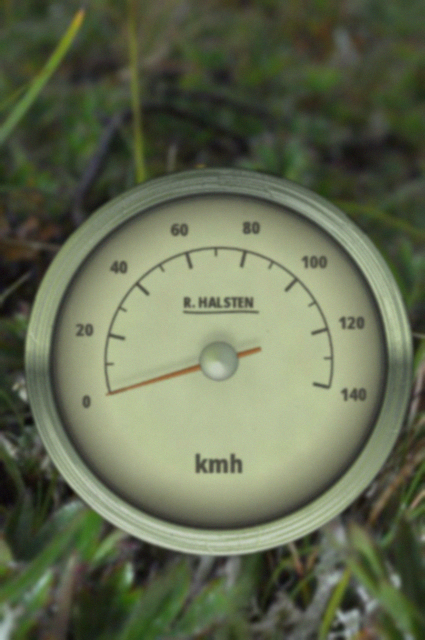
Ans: 0,km/h
